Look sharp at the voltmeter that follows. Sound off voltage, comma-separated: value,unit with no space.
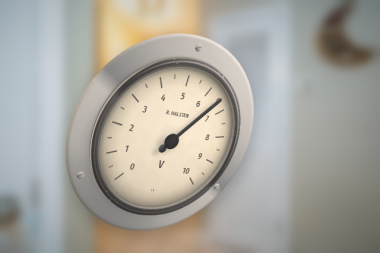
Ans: 6.5,V
